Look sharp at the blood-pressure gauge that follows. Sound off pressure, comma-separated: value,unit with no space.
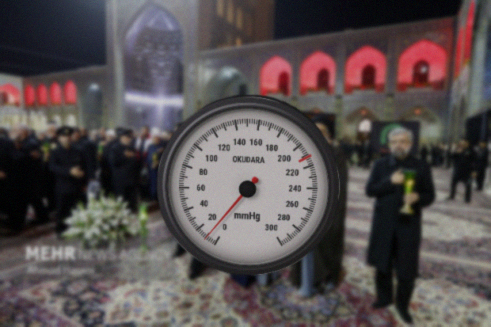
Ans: 10,mmHg
